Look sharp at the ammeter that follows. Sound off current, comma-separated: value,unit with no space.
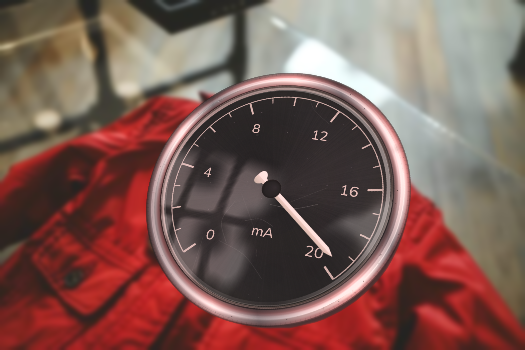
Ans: 19.5,mA
